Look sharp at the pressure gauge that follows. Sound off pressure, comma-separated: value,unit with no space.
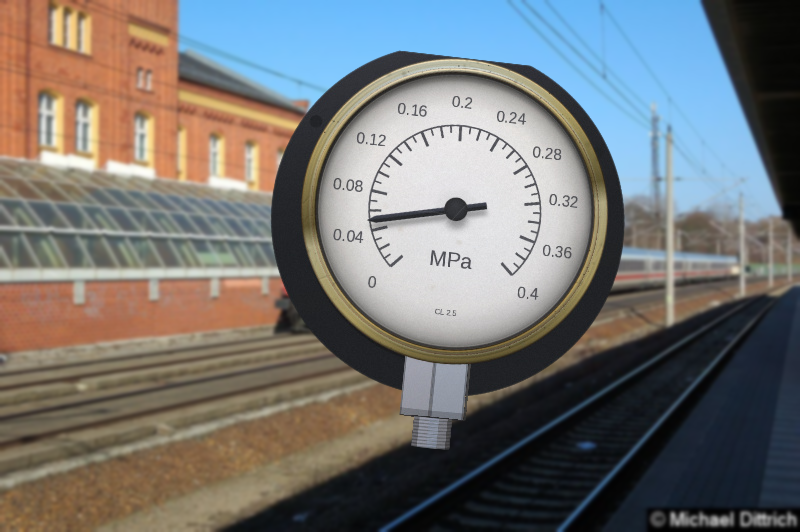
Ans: 0.05,MPa
